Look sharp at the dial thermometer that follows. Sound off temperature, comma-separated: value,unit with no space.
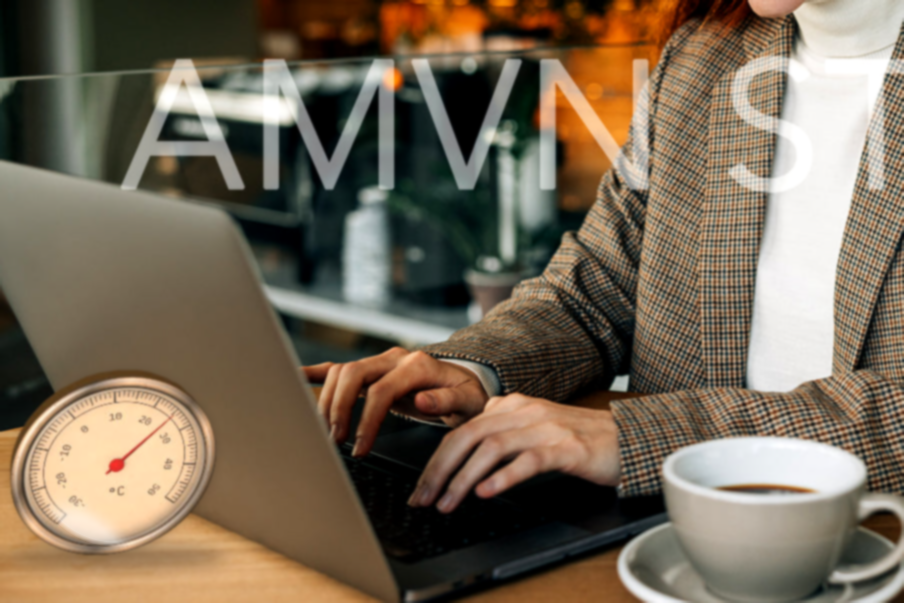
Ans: 25,°C
